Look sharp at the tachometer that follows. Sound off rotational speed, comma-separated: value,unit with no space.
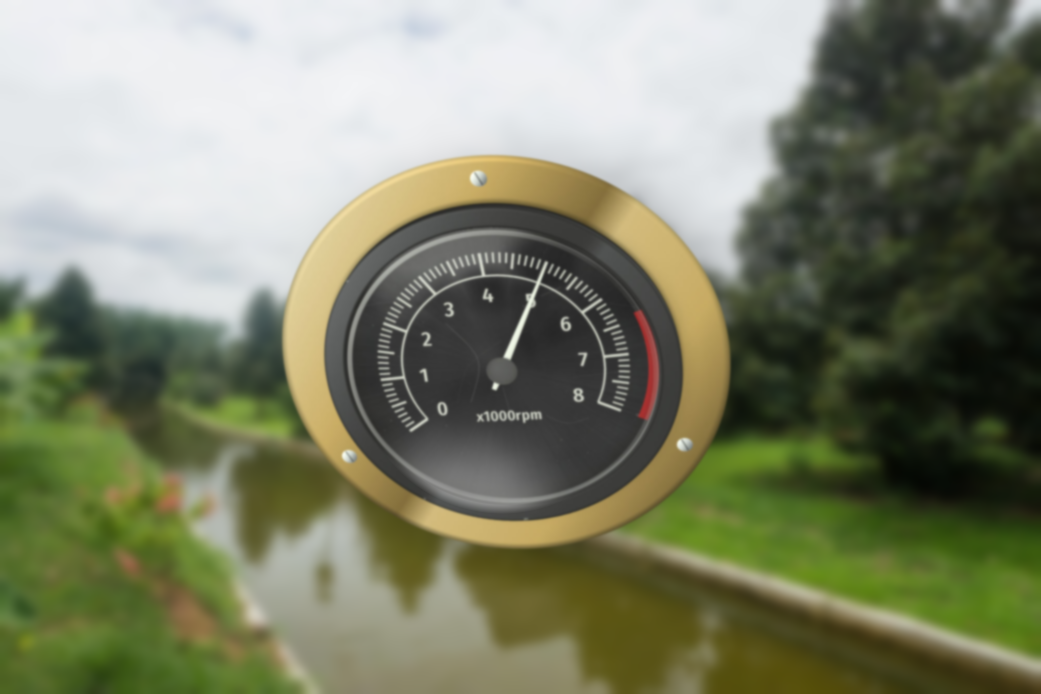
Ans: 5000,rpm
